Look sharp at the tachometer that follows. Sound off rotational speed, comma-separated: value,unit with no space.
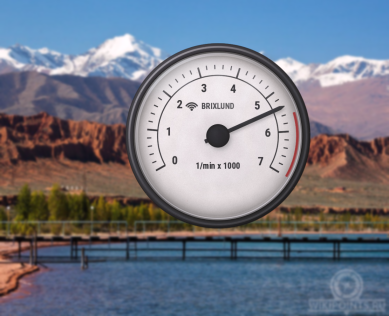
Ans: 5400,rpm
